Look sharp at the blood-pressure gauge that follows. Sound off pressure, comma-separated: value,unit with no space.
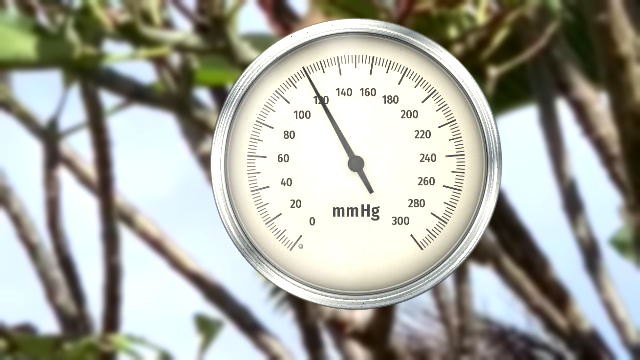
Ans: 120,mmHg
